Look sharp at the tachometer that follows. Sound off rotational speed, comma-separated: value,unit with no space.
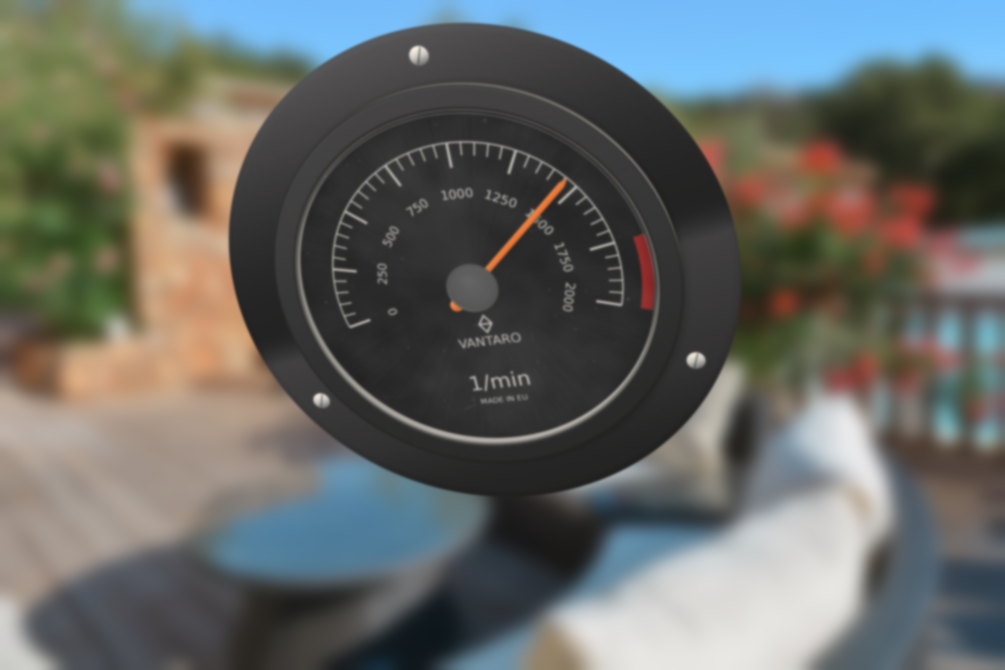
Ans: 1450,rpm
